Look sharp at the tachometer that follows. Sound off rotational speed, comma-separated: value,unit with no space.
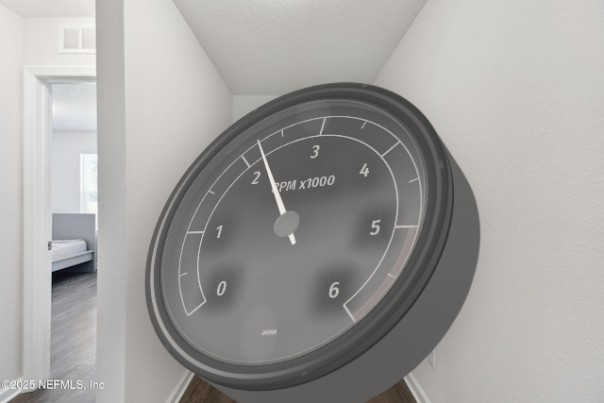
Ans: 2250,rpm
